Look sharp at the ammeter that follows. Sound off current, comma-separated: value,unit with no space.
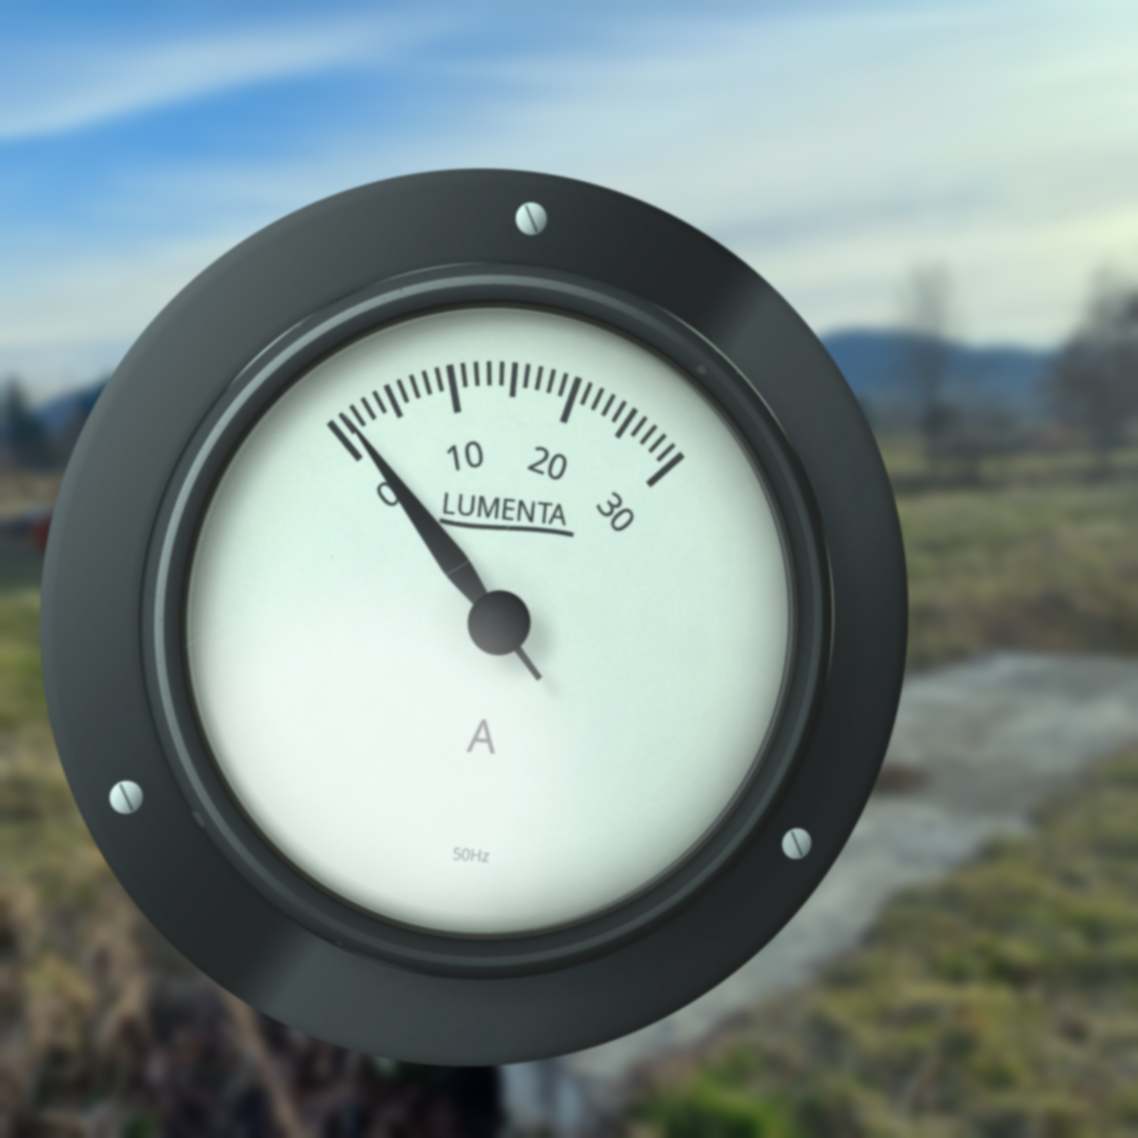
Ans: 1,A
